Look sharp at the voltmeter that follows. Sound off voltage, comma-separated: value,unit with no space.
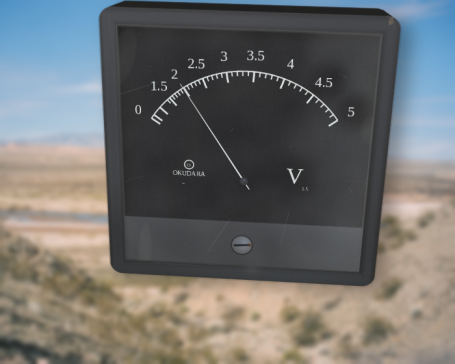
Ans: 2,V
